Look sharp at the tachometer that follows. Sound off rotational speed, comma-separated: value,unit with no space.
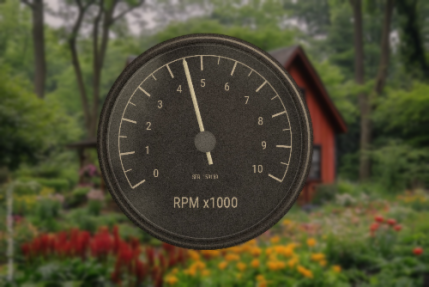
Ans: 4500,rpm
